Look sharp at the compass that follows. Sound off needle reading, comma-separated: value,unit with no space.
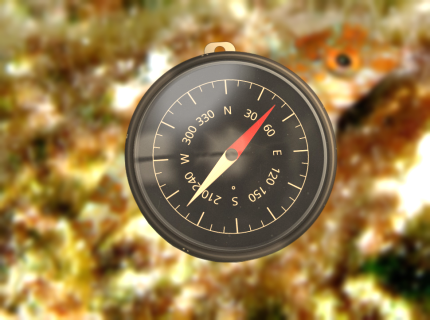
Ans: 45,°
